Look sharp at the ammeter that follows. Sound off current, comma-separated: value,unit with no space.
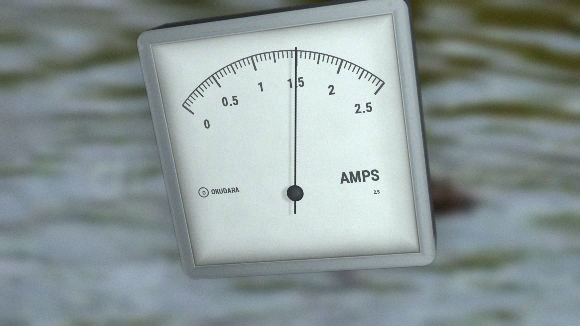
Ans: 1.5,A
